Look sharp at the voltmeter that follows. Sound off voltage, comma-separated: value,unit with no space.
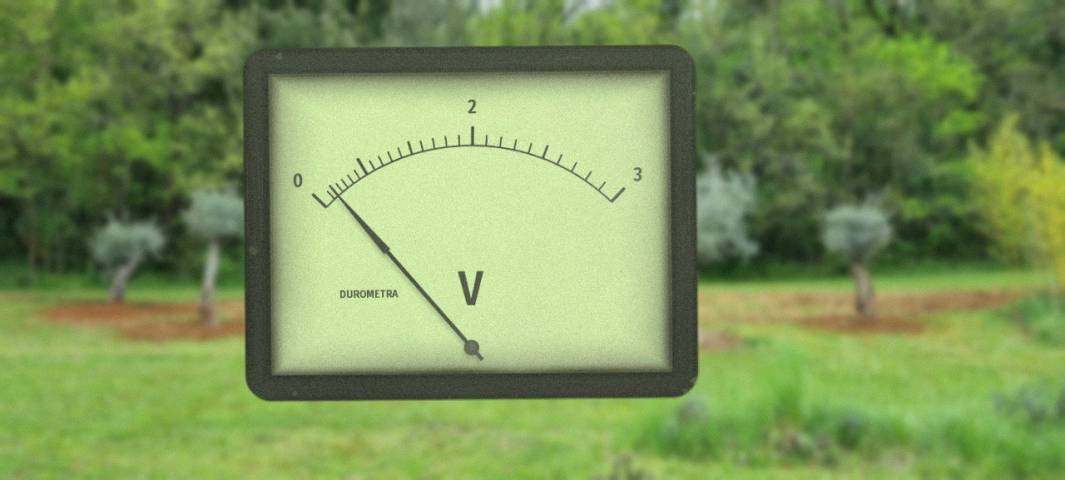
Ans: 0.5,V
